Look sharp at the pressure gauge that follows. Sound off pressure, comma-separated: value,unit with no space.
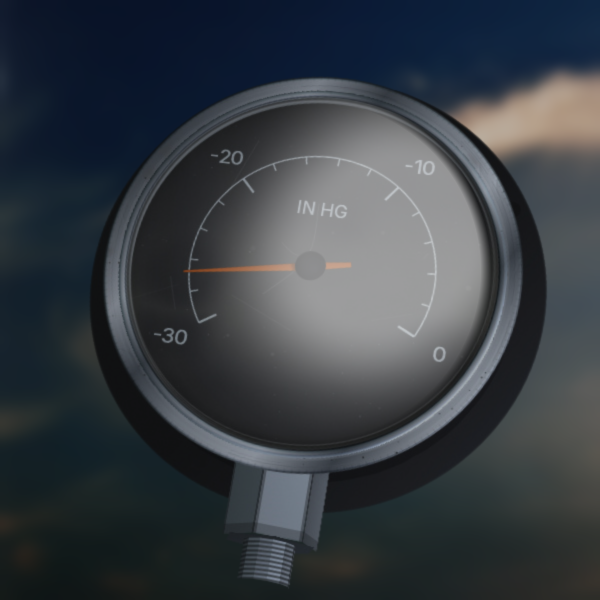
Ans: -27,inHg
